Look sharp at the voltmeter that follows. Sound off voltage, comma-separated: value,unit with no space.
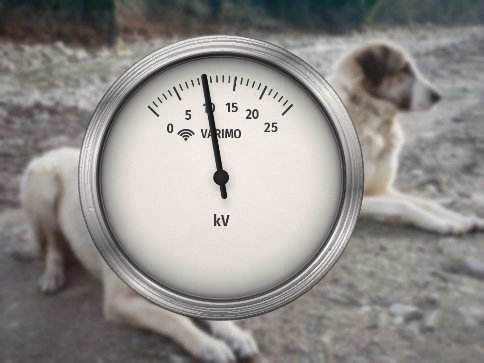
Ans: 10,kV
